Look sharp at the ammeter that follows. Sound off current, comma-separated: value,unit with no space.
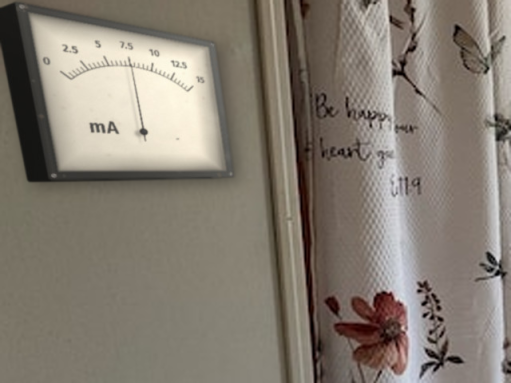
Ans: 7.5,mA
